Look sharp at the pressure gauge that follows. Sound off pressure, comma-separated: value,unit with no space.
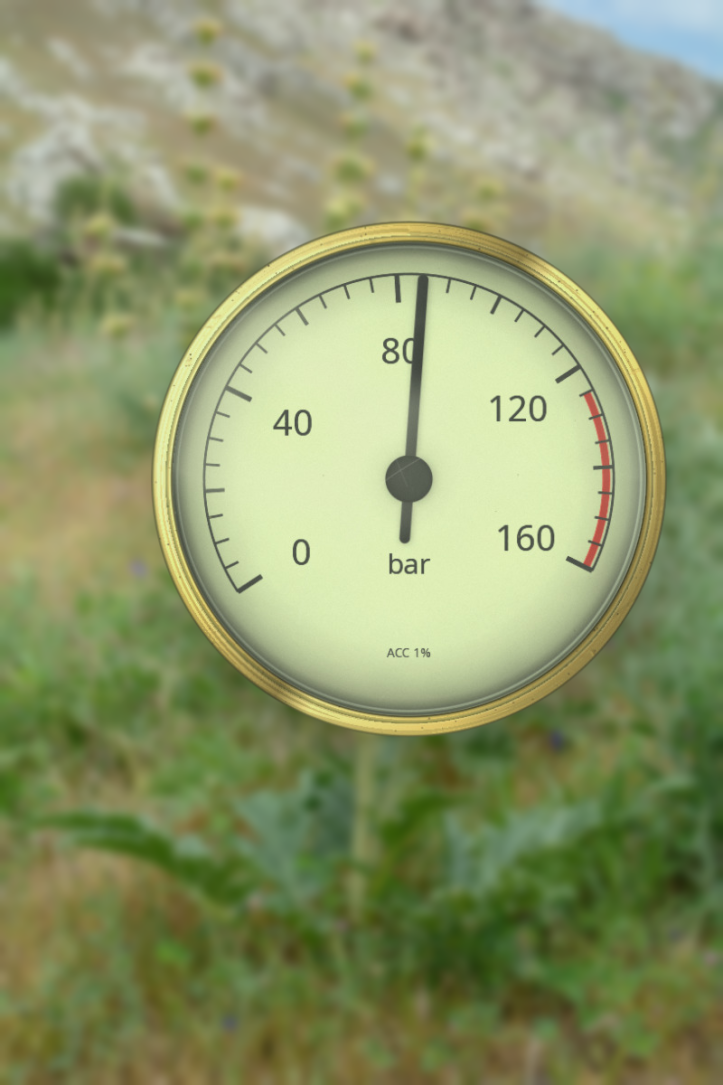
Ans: 85,bar
